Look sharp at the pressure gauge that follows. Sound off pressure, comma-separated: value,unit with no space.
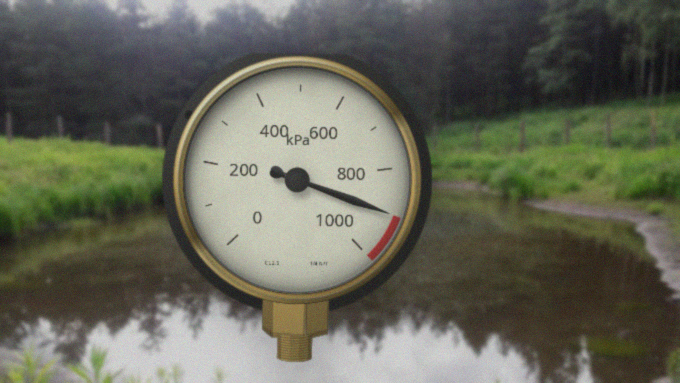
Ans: 900,kPa
